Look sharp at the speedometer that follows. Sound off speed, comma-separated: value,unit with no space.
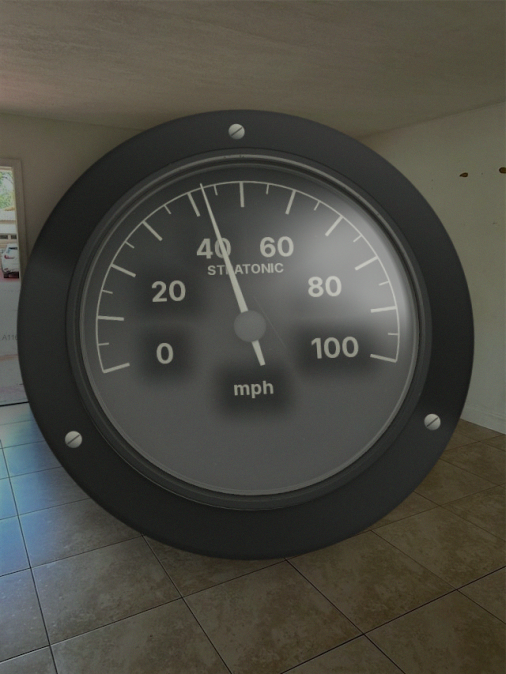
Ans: 42.5,mph
